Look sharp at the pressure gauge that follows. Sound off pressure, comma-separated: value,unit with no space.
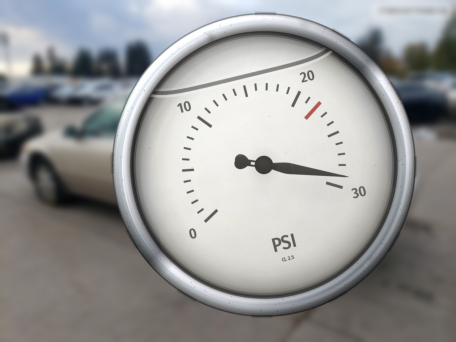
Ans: 29,psi
